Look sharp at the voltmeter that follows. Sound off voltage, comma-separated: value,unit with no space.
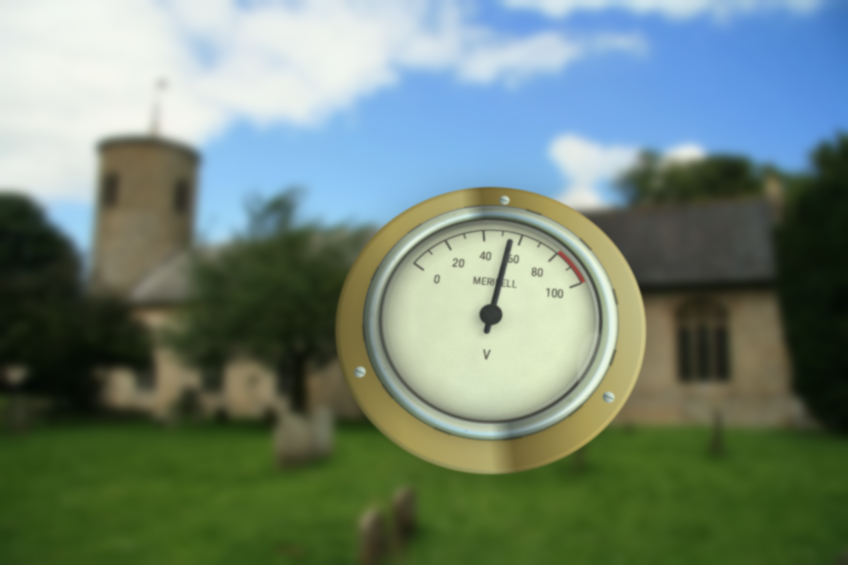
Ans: 55,V
